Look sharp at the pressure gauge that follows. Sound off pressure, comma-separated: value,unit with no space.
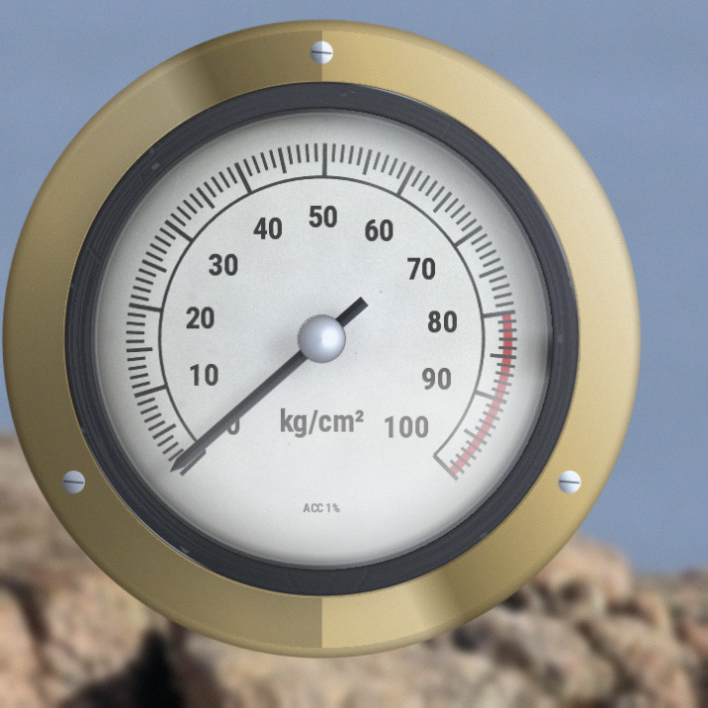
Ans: 1,kg/cm²
